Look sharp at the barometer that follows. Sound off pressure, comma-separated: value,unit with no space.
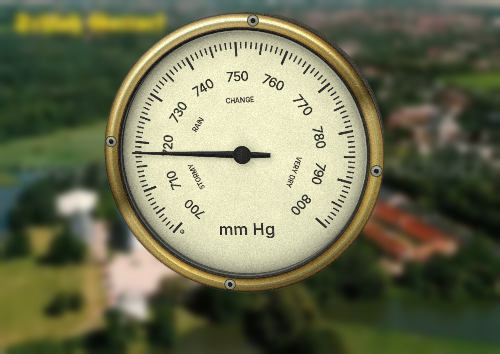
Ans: 718,mmHg
